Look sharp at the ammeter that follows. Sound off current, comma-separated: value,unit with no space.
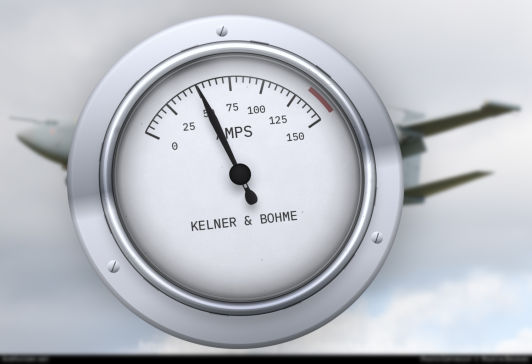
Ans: 50,A
